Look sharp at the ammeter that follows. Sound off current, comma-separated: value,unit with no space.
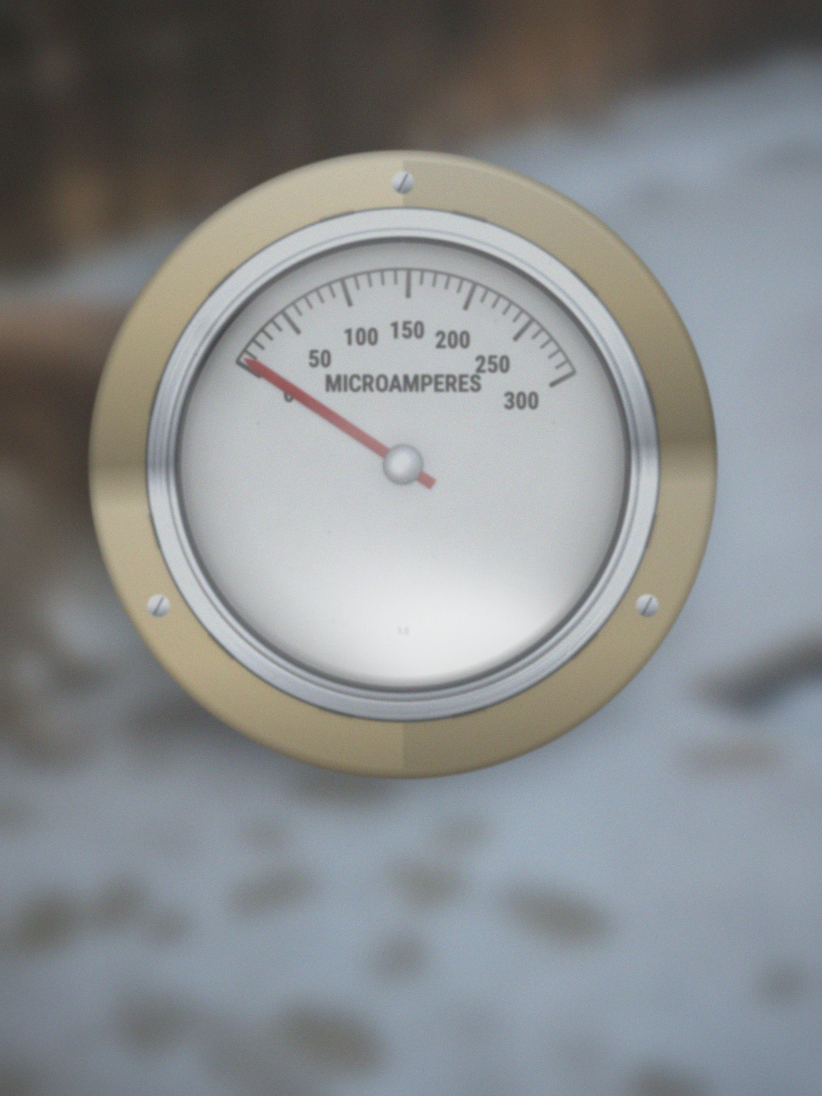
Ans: 5,µA
